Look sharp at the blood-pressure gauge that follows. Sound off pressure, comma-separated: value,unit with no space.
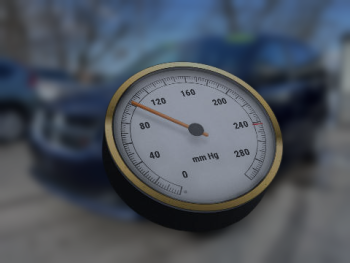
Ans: 100,mmHg
